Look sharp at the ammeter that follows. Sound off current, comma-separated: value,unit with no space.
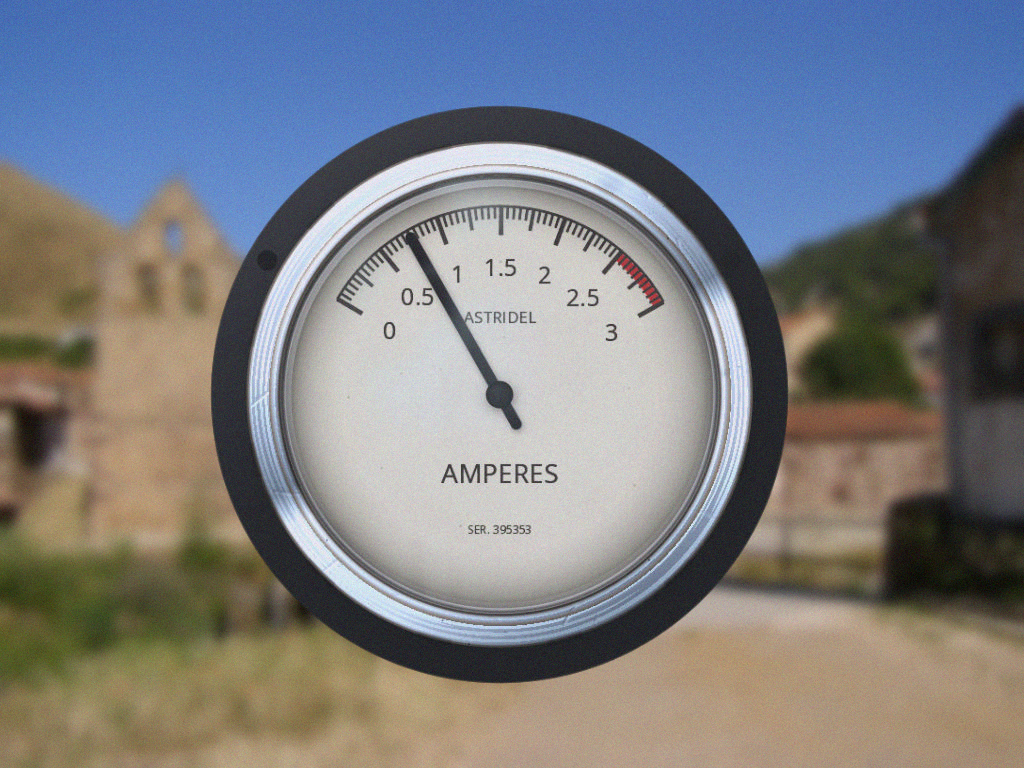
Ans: 0.75,A
